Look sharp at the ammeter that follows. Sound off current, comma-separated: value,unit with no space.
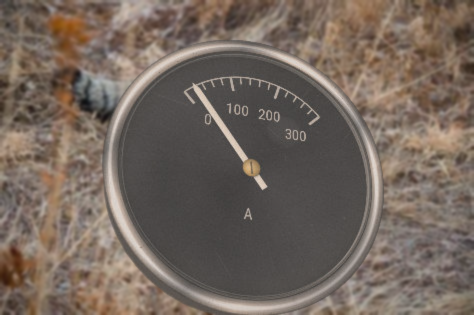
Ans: 20,A
